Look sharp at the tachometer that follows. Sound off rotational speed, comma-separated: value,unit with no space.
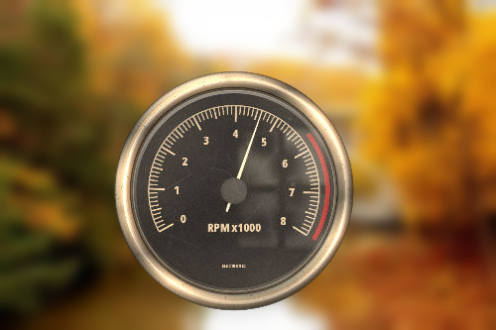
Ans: 4600,rpm
